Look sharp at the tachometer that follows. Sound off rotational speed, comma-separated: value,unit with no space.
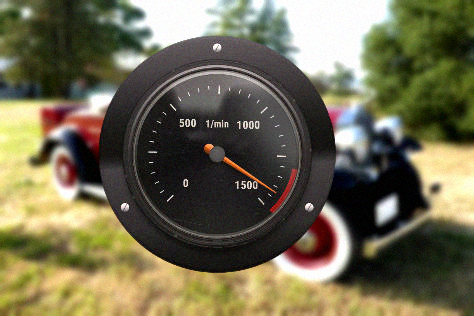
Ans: 1425,rpm
